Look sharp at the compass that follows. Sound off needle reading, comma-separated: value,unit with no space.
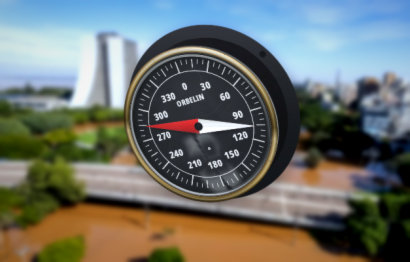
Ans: 285,°
